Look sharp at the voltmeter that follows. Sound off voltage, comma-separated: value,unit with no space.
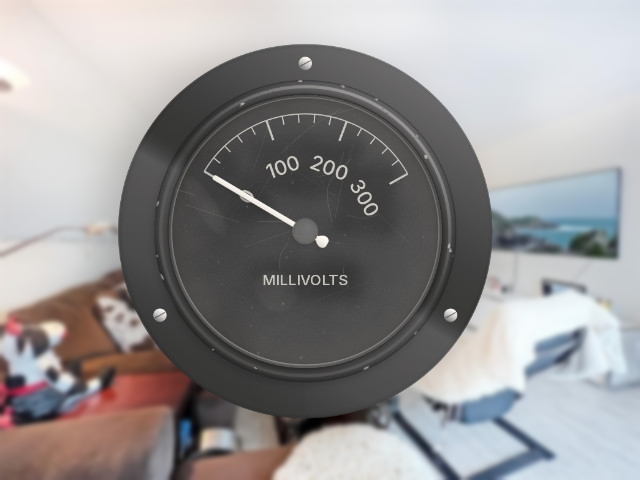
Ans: 0,mV
